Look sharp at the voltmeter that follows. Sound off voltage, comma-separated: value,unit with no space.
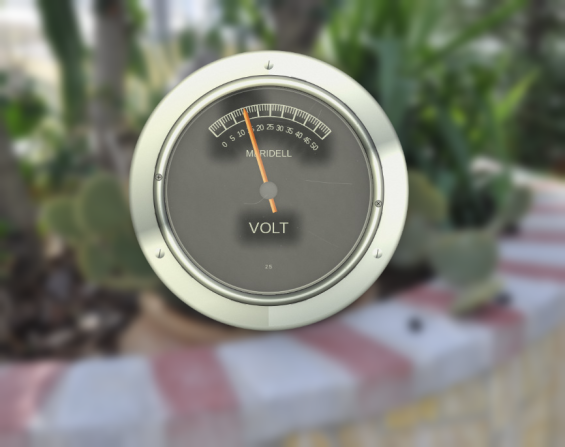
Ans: 15,V
